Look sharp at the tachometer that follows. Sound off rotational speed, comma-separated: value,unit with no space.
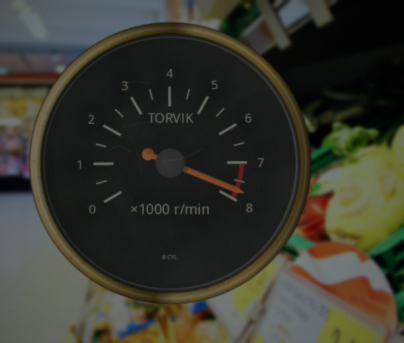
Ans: 7750,rpm
